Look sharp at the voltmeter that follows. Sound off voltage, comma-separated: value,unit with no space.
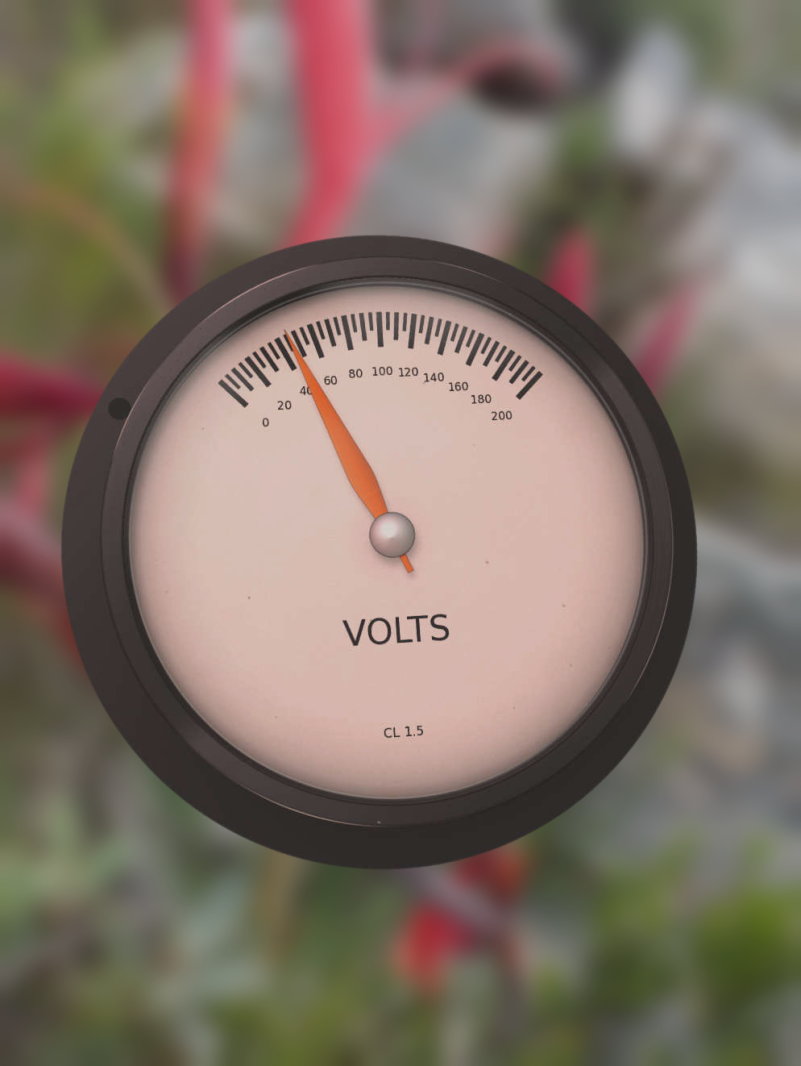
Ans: 45,V
